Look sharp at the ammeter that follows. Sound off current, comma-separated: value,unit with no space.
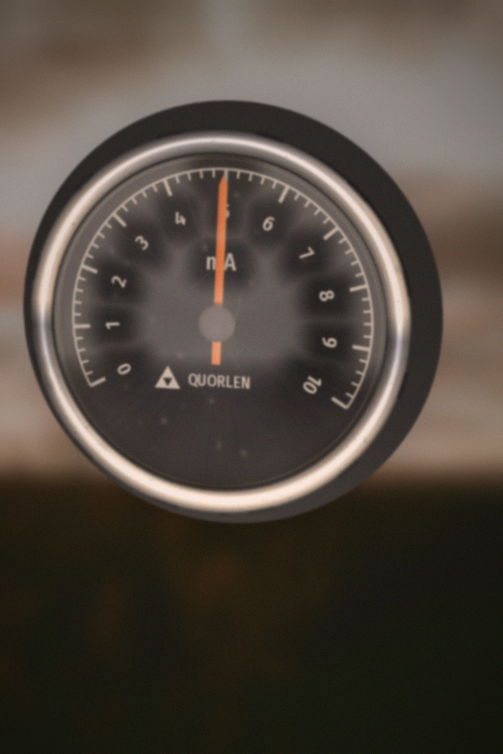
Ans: 5,mA
